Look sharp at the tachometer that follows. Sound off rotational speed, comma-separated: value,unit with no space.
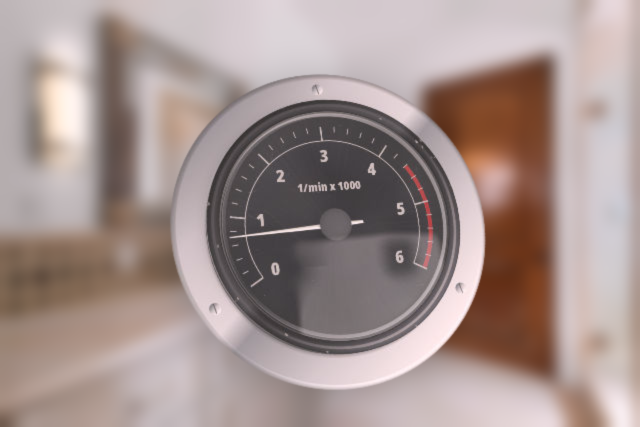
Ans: 700,rpm
